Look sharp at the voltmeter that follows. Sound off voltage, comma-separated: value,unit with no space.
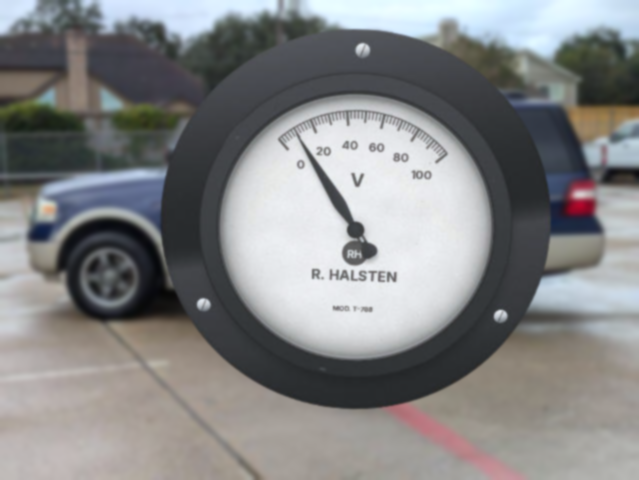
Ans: 10,V
